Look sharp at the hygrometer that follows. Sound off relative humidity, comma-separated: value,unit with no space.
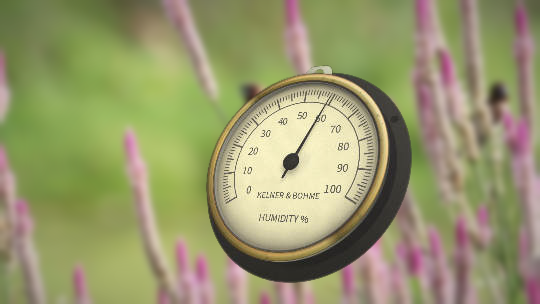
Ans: 60,%
